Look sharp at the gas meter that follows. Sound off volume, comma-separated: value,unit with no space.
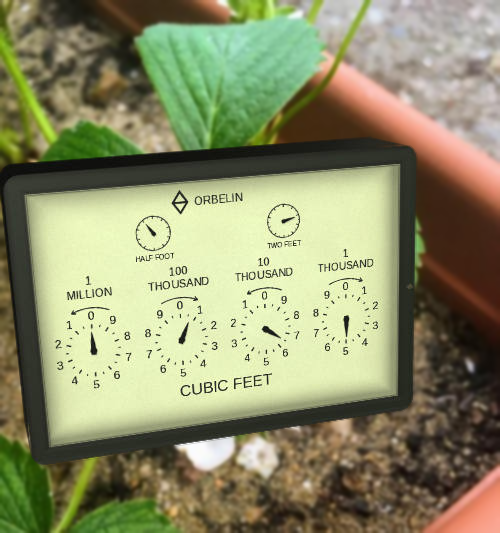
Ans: 6500,ft³
